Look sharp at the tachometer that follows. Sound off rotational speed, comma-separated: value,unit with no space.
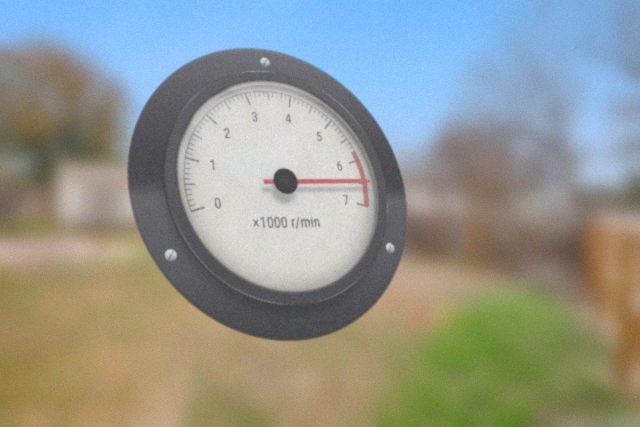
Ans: 6500,rpm
